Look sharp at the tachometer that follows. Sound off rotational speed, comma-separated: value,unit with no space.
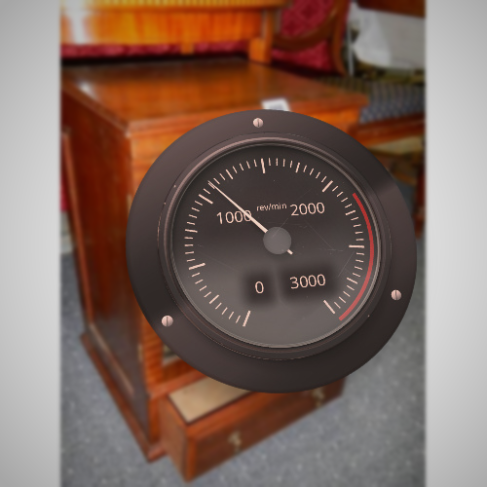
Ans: 1100,rpm
